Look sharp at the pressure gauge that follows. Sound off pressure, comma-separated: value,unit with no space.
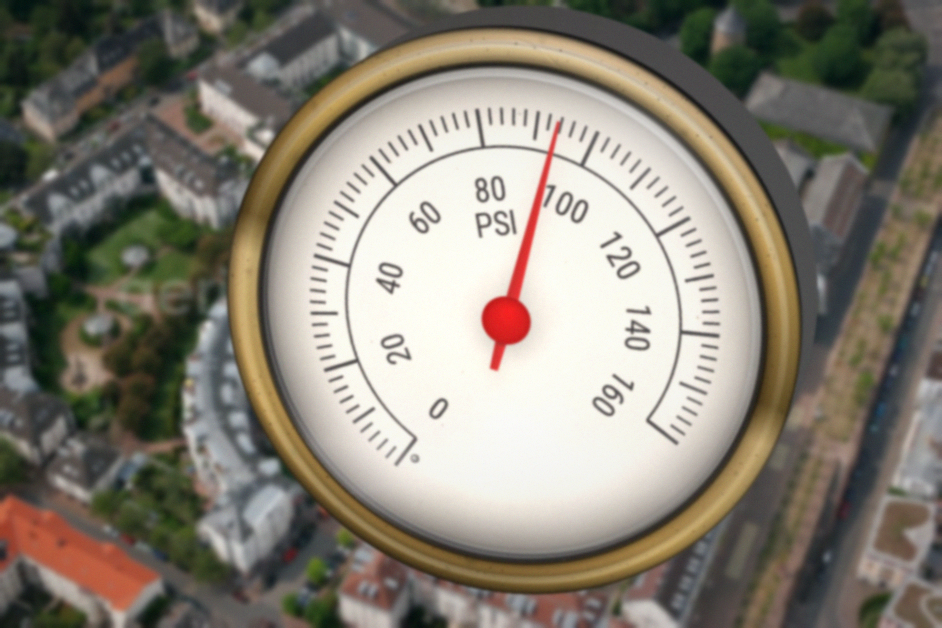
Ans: 94,psi
